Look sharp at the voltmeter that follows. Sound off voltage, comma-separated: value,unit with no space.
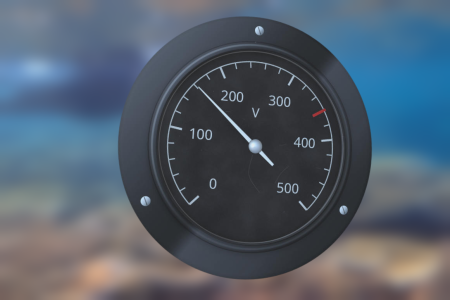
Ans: 160,V
